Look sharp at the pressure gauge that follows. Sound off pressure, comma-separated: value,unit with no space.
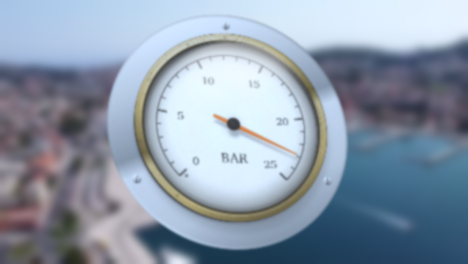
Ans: 23,bar
